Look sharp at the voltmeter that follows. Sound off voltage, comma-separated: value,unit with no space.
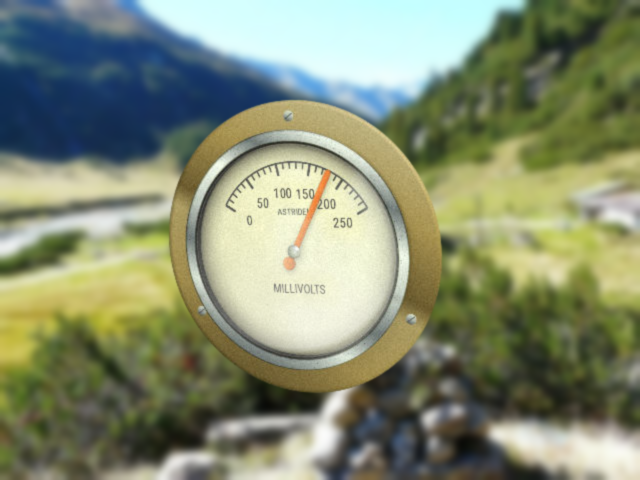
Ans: 180,mV
